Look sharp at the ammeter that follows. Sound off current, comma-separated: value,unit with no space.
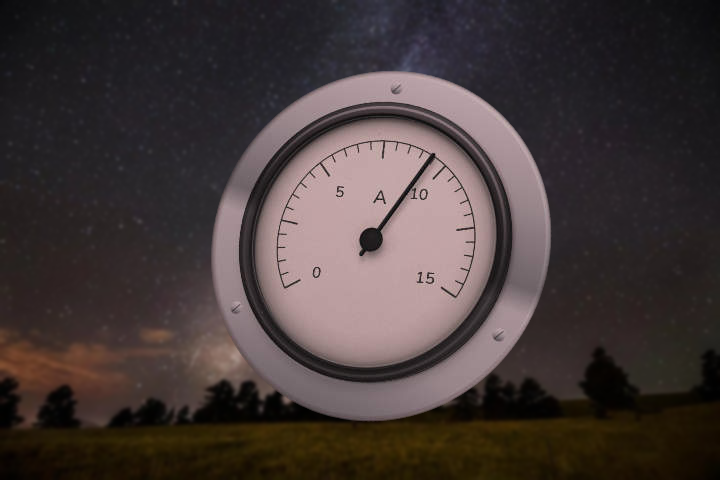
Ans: 9.5,A
